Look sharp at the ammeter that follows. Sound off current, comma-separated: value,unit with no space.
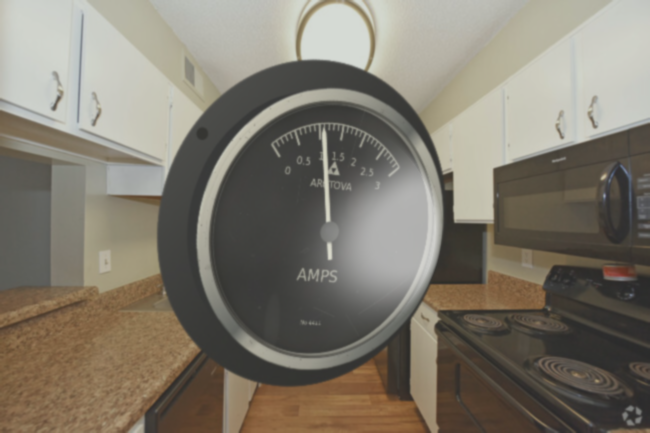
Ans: 1,A
